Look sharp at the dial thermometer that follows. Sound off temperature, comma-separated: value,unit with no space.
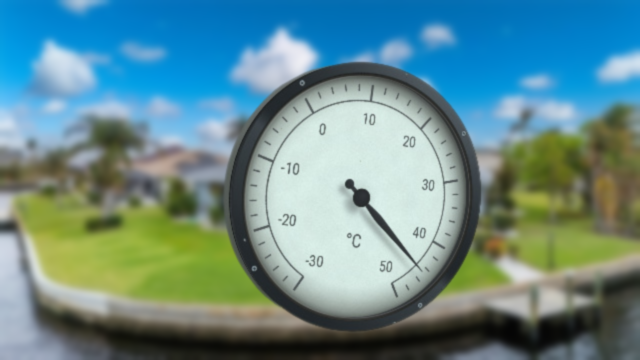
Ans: 45,°C
